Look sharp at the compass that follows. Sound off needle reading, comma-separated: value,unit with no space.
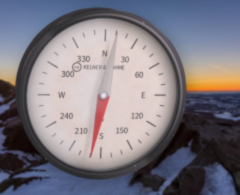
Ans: 190,°
